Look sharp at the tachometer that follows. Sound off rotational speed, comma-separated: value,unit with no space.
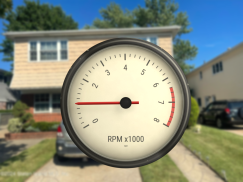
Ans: 1000,rpm
